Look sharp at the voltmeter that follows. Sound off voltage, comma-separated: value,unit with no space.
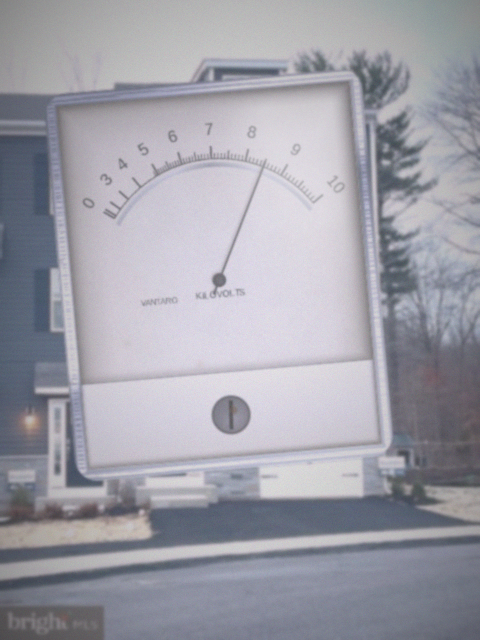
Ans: 8.5,kV
